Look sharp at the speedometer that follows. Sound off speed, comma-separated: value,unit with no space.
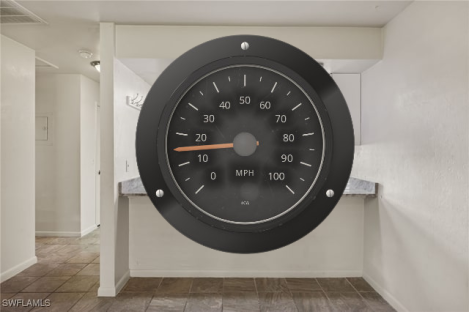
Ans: 15,mph
